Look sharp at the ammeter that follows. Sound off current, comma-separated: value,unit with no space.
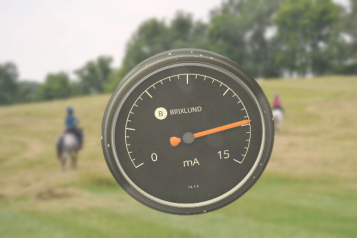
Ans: 12.25,mA
